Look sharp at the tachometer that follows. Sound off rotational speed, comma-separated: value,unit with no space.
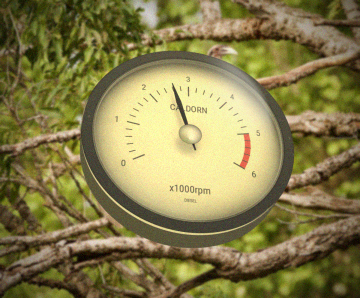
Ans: 2600,rpm
